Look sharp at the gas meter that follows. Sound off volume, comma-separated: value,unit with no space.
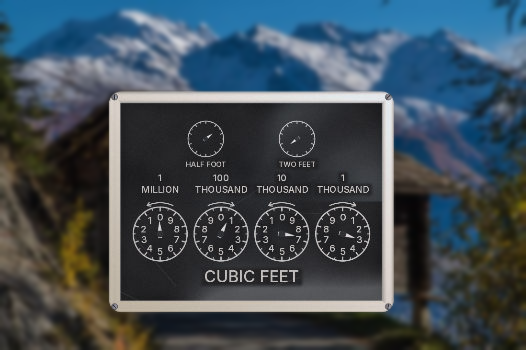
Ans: 7300,ft³
